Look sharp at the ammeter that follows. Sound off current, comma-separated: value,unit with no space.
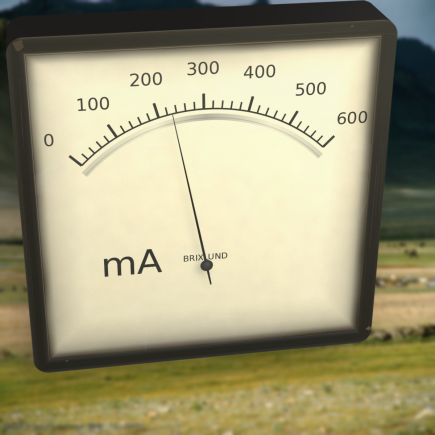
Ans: 230,mA
